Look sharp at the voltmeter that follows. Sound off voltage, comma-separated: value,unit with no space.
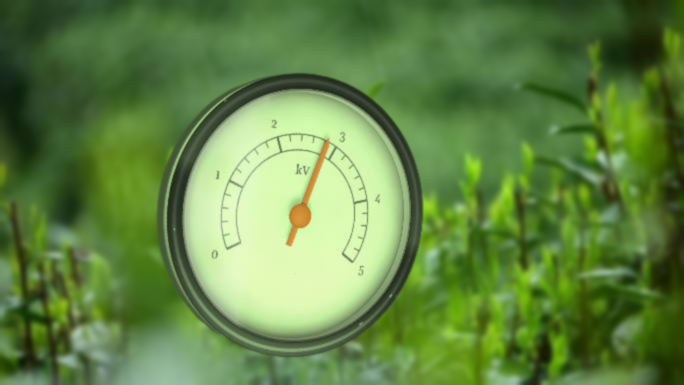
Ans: 2.8,kV
